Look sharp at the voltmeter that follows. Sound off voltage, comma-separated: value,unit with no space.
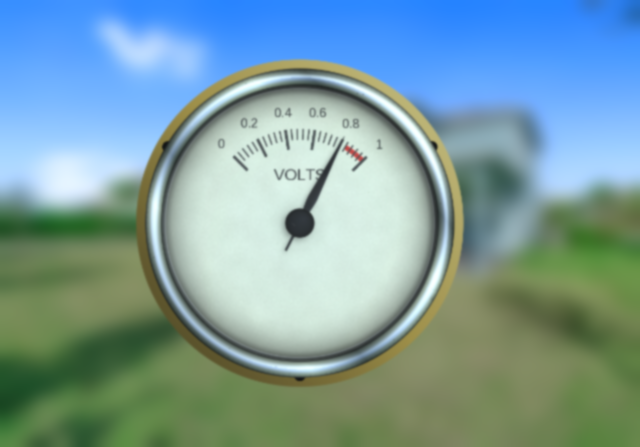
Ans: 0.8,V
